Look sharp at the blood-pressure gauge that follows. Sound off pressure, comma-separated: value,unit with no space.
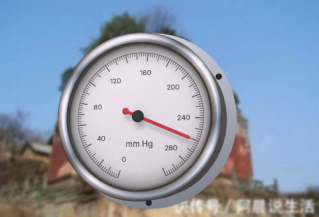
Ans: 260,mmHg
